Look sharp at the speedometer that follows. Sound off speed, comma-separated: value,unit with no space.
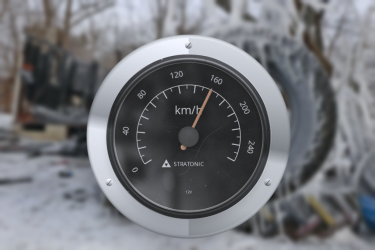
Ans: 160,km/h
